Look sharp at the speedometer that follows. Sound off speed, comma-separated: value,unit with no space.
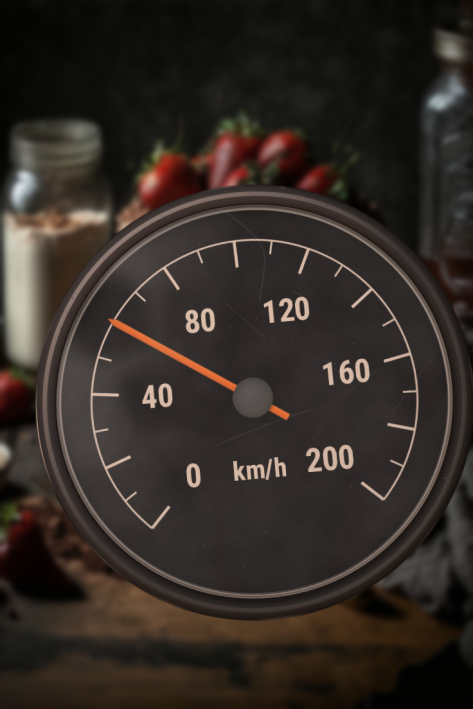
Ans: 60,km/h
